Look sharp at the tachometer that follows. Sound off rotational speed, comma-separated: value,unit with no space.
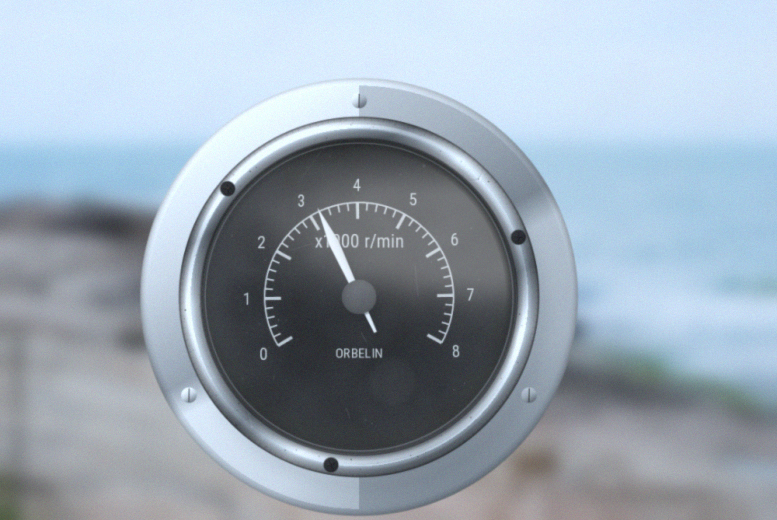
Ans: 3200,rpm
